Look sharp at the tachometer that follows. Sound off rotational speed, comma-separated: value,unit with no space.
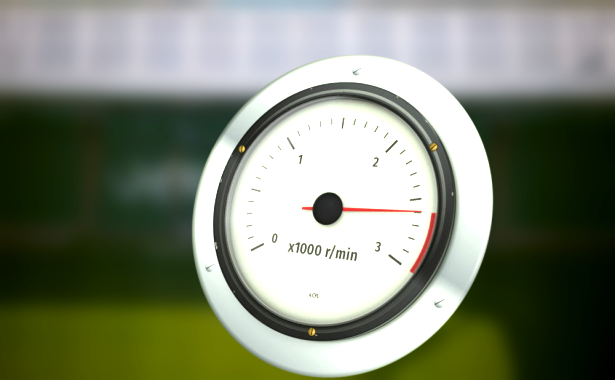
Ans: 2600,rpm
